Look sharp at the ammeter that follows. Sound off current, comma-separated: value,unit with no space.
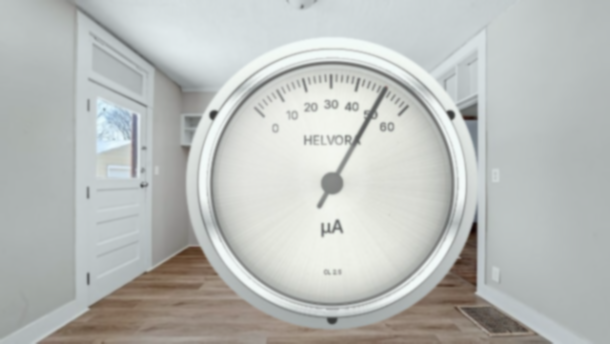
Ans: 50,µA
